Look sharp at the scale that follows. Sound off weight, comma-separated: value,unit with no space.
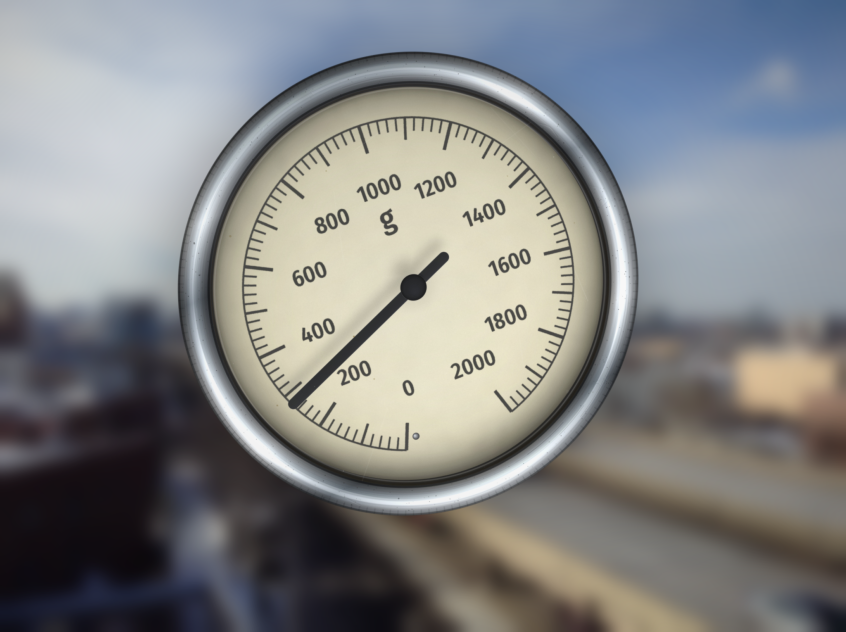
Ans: 280,g
